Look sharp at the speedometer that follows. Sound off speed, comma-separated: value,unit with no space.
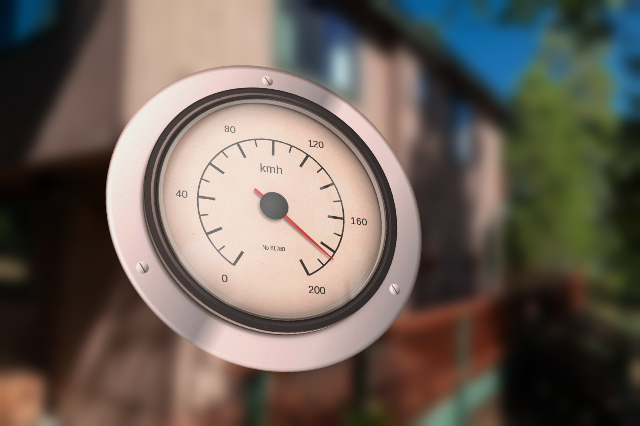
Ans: 185,km/h
